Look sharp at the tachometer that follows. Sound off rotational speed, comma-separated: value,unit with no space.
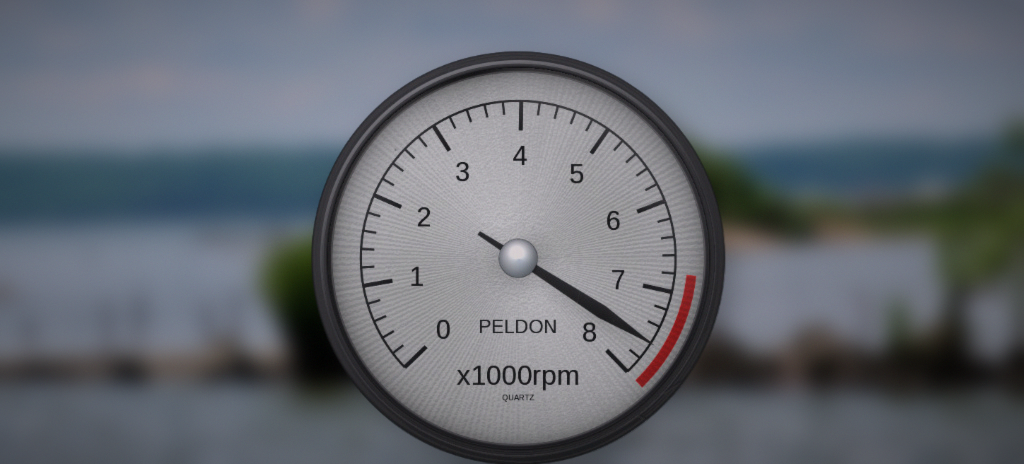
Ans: 7600,rpm
